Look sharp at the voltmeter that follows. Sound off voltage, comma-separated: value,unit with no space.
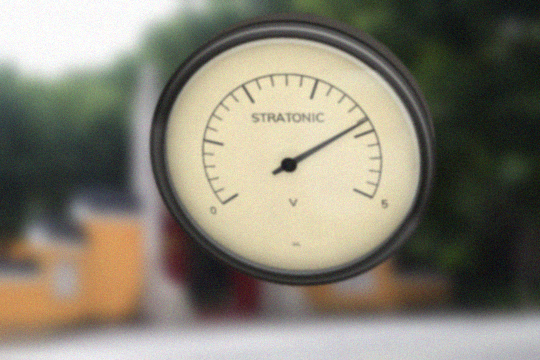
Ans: 3.8,V
